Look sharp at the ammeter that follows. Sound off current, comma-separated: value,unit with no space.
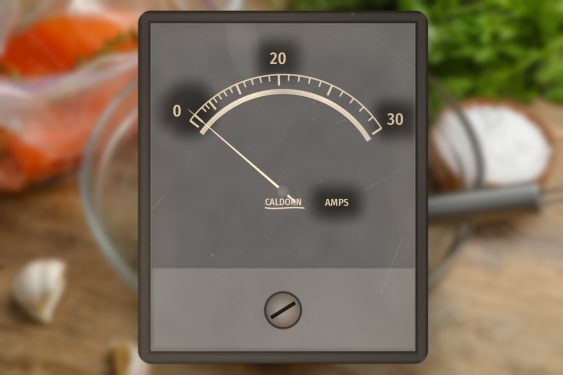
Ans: 5,A
